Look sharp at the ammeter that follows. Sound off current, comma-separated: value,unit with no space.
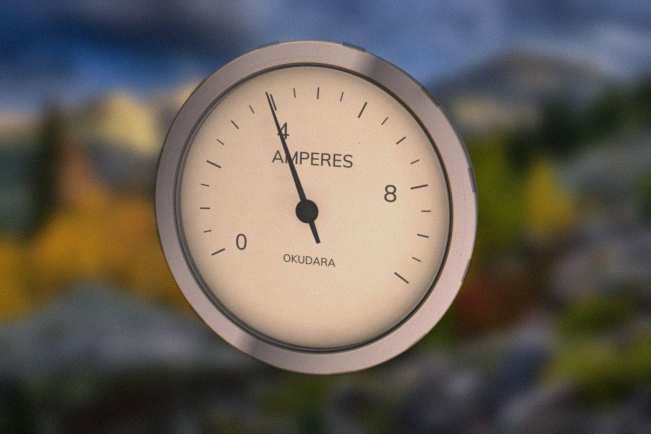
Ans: 4,A
